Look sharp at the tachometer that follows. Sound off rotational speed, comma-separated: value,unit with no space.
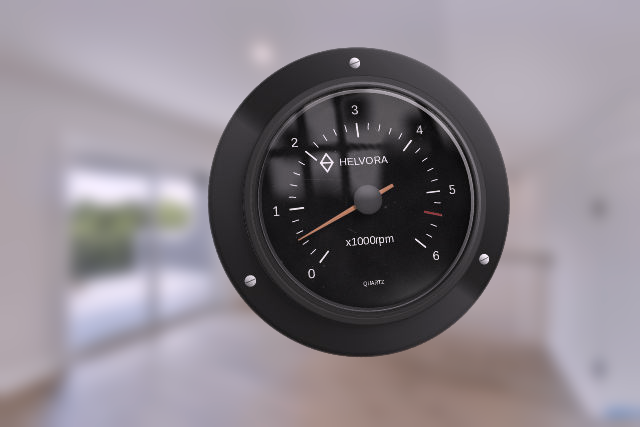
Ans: 500,rpm
